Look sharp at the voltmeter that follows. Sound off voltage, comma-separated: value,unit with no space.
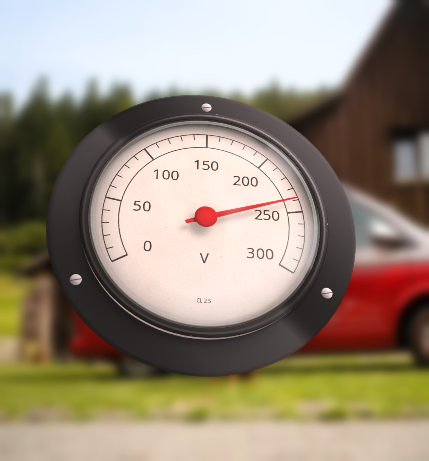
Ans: 240,V
